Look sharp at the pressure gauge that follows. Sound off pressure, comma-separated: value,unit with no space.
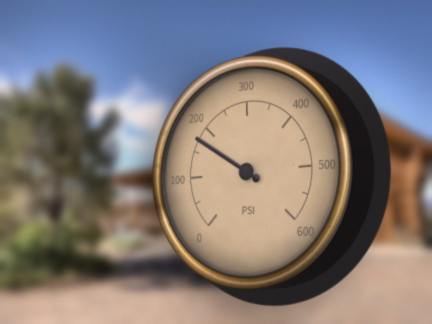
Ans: 175,psi
